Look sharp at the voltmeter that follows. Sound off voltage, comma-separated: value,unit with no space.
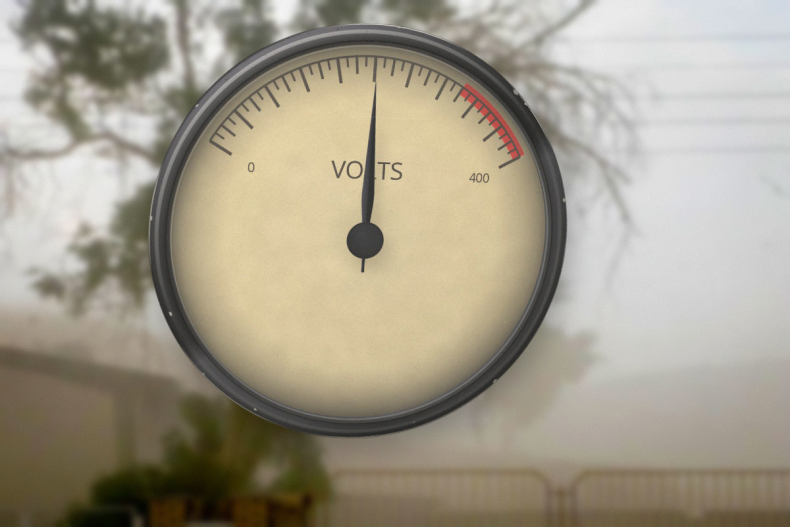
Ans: 200,V
